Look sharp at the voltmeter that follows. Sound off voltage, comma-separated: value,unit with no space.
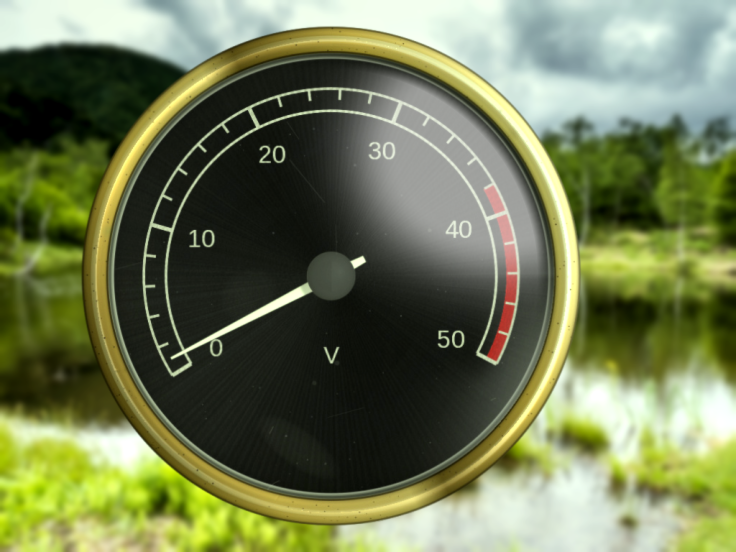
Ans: 1,V
